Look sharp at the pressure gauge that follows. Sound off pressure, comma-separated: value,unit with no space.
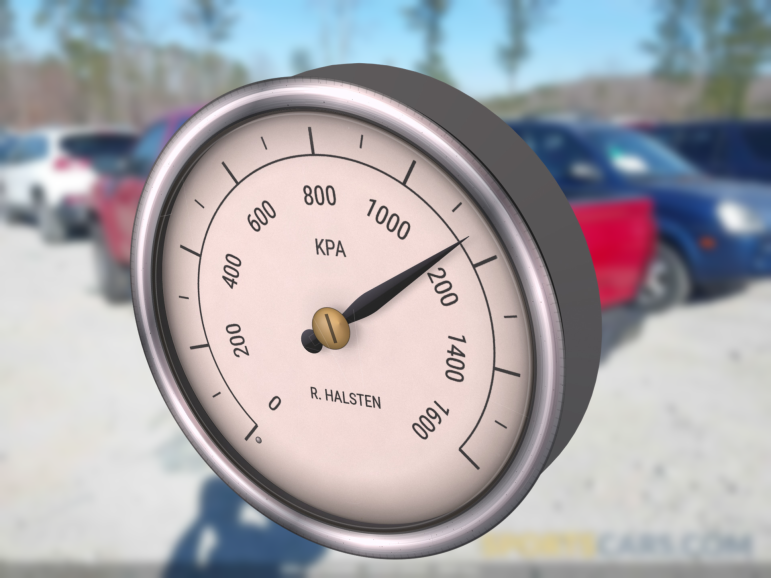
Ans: 1150,kPa
